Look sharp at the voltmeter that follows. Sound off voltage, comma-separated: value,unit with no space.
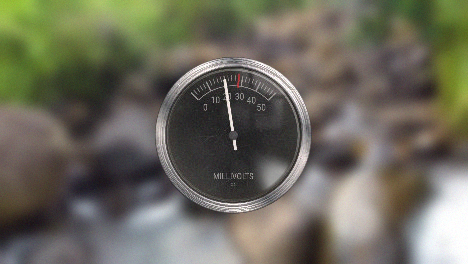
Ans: 20,mV
